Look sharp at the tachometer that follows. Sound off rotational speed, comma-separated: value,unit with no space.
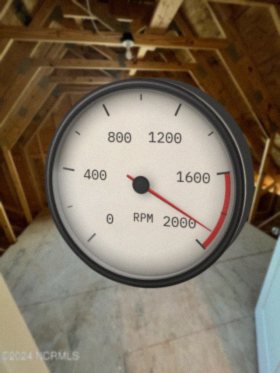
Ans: 1900,rpm
